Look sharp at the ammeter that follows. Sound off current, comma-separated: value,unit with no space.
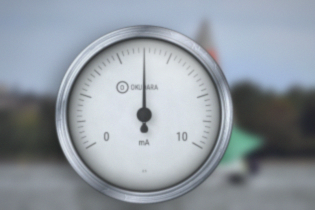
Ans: 5,mA
